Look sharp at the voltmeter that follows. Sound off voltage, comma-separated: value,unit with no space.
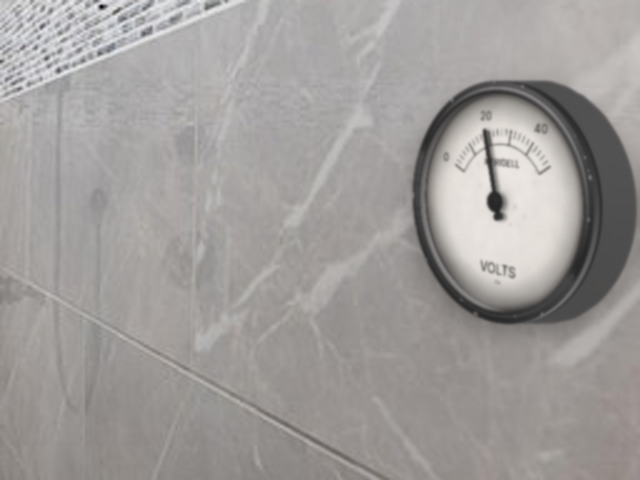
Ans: 20,V
